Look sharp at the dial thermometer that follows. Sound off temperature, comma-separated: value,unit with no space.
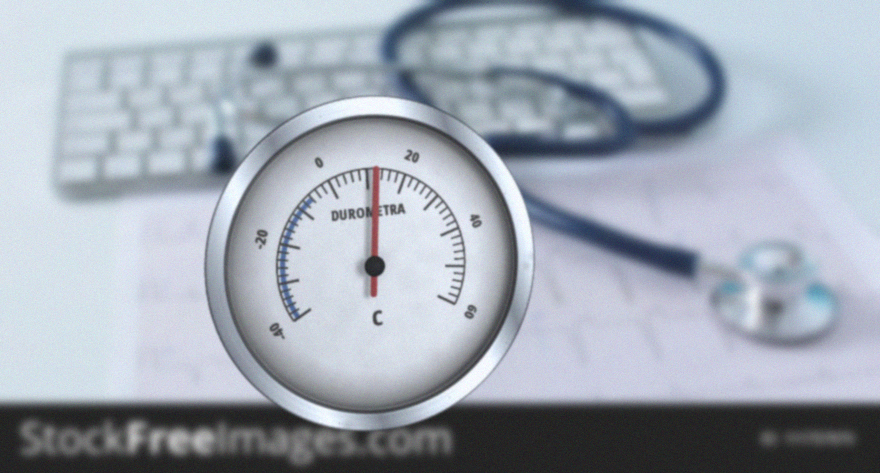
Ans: 12,°C
